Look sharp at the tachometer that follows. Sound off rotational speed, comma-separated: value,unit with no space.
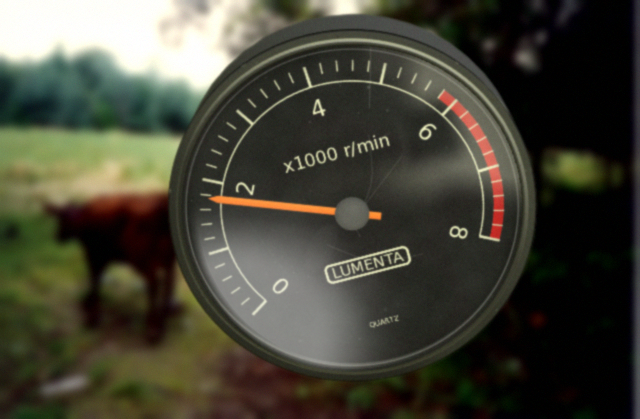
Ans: 1800,rpm
